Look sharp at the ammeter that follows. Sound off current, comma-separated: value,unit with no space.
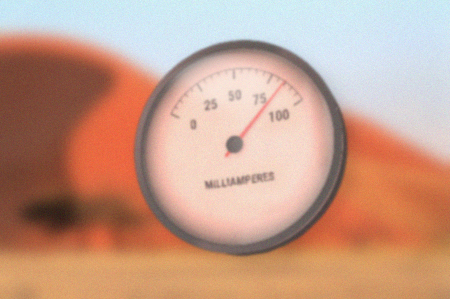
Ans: 85,mA
